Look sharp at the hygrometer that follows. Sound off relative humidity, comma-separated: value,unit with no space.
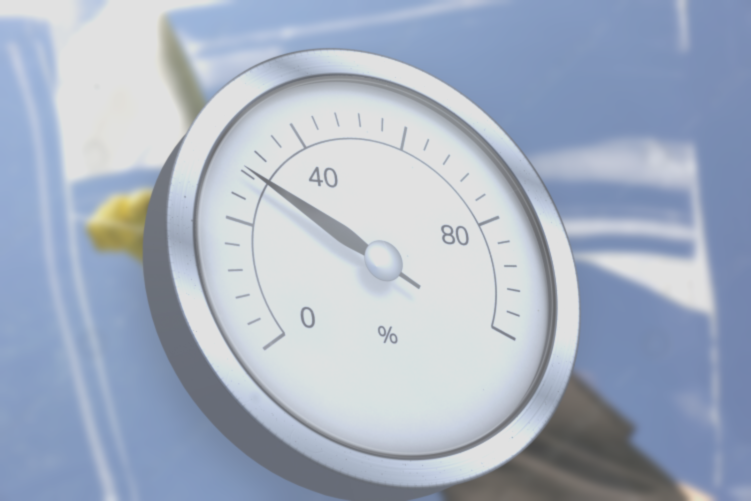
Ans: 28,%
